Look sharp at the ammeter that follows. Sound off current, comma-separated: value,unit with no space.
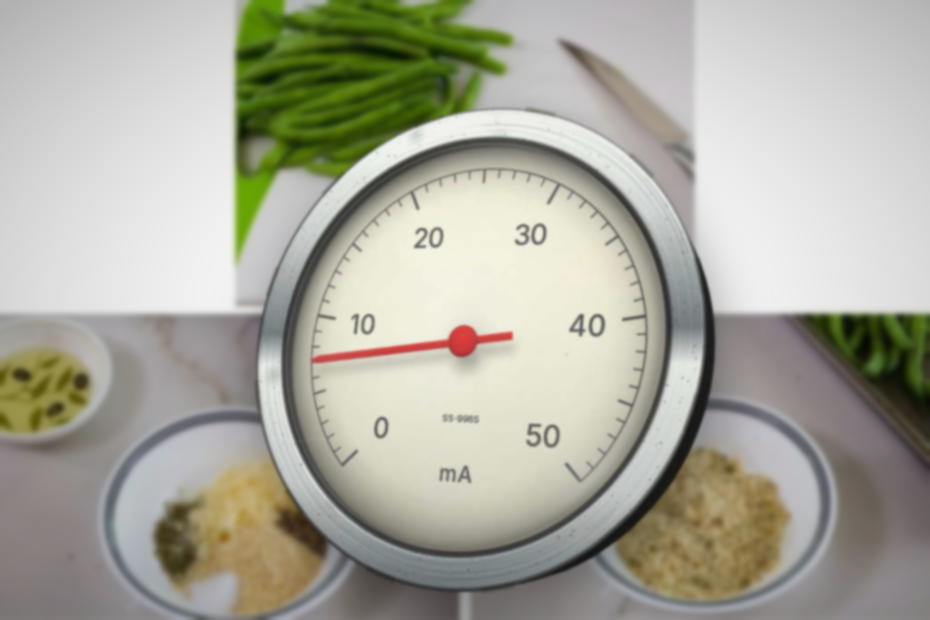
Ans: 7,mA
